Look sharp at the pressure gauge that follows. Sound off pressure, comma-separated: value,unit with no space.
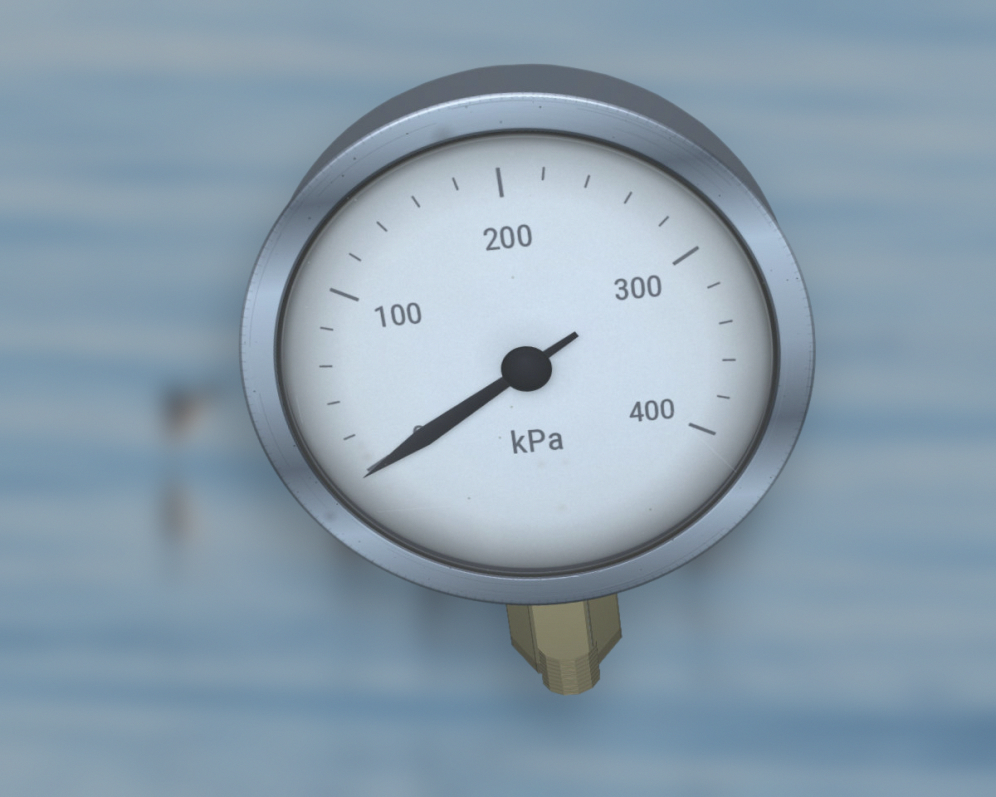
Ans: 0,kPa
